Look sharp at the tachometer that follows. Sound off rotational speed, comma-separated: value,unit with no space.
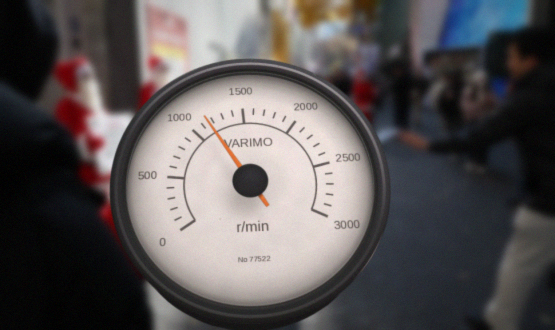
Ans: 1150,rpm
